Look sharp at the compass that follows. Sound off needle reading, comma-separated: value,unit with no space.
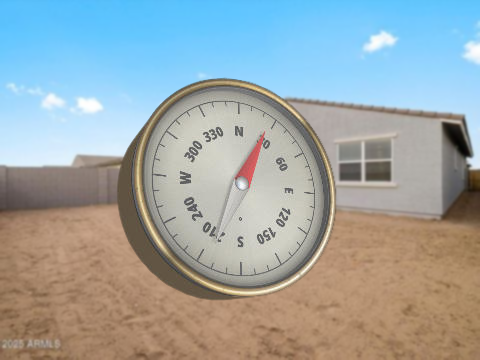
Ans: 25,°
